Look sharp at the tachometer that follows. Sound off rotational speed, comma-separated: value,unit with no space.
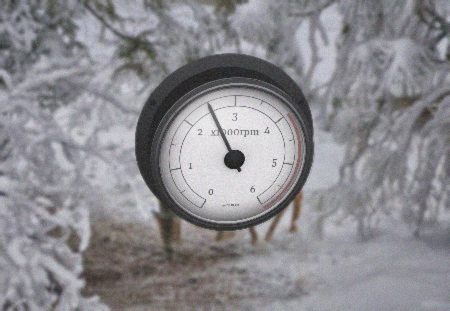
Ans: 2500,rpm
